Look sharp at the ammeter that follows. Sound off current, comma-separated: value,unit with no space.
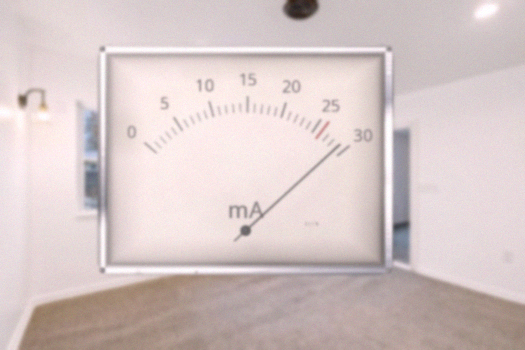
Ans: 29,mA
